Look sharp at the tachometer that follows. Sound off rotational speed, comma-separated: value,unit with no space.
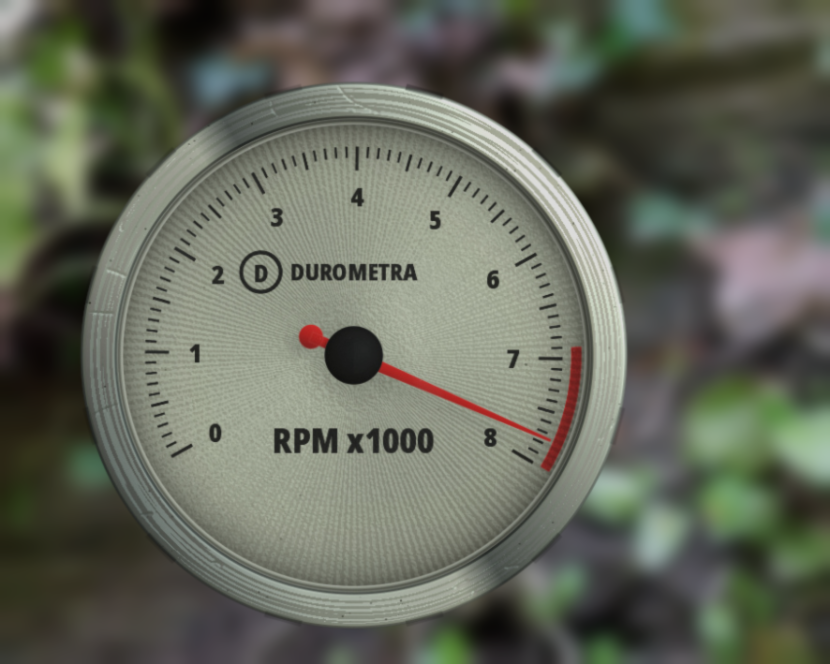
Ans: 7750,rpm
